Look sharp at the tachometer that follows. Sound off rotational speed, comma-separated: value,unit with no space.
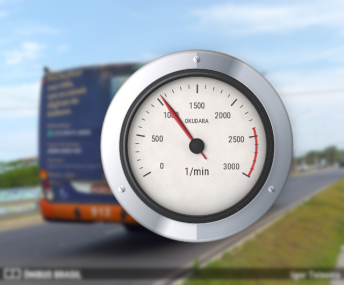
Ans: 1050,rpm
